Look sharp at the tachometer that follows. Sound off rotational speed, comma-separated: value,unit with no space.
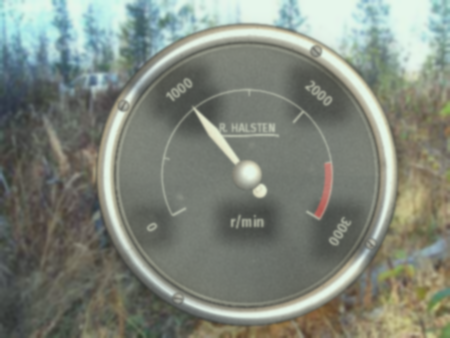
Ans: 1000,rpm
